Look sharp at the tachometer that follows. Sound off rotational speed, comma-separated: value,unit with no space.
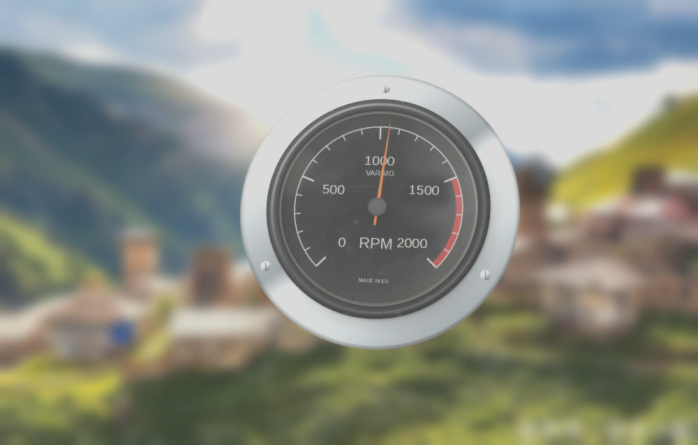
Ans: 1050,rpm
